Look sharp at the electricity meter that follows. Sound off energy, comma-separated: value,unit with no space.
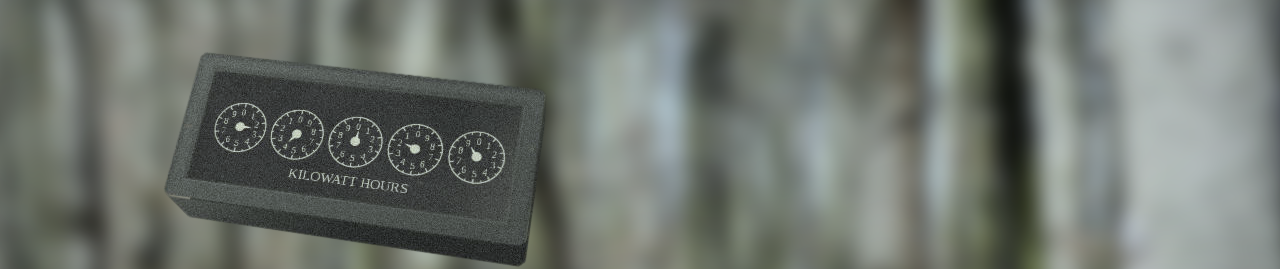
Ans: 24019,kWh
